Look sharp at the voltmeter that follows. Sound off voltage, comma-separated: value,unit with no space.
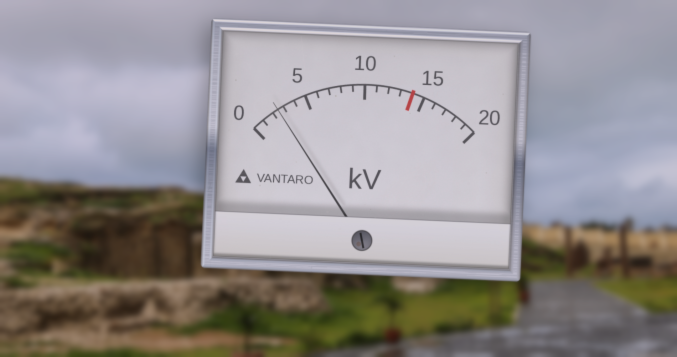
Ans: 2.5,kV
